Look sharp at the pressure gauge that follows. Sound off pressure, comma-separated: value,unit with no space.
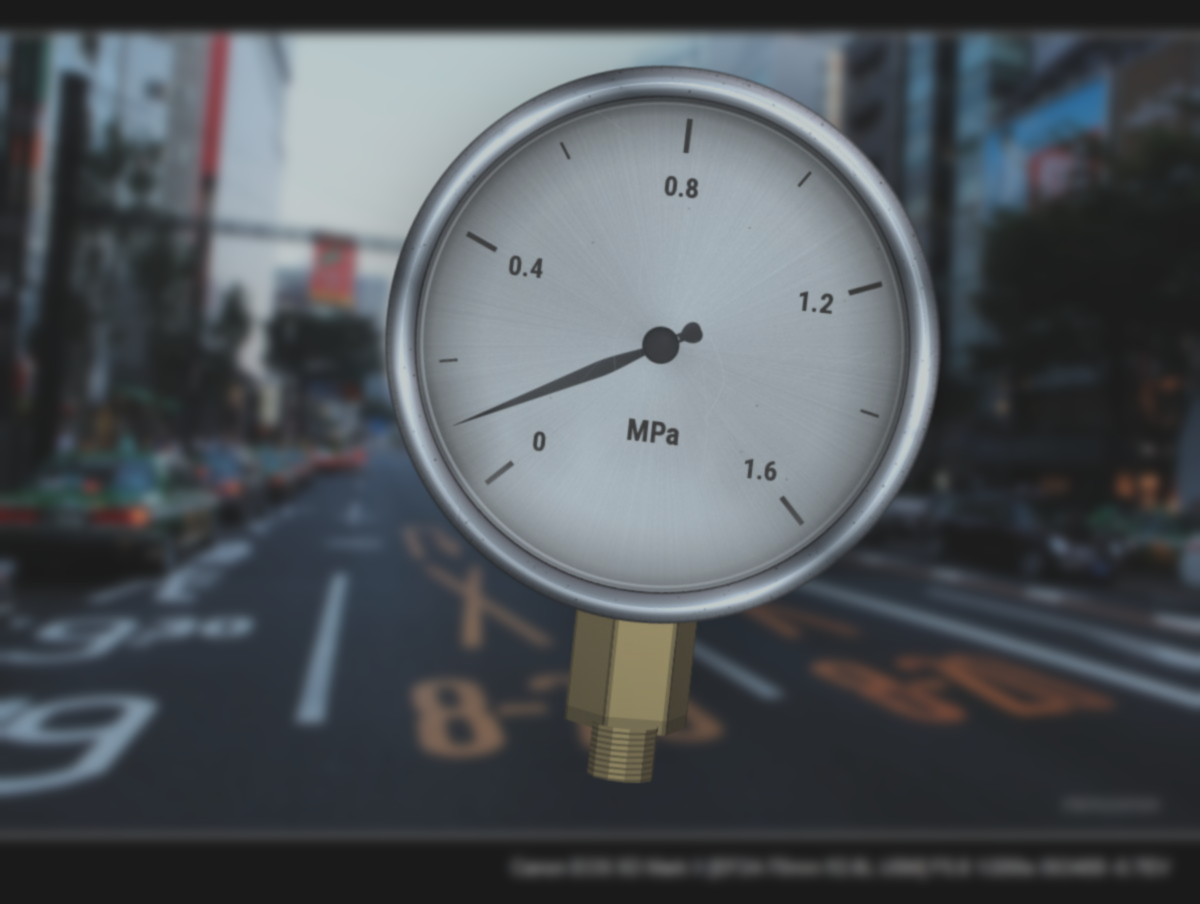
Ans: 0.1,MPa
